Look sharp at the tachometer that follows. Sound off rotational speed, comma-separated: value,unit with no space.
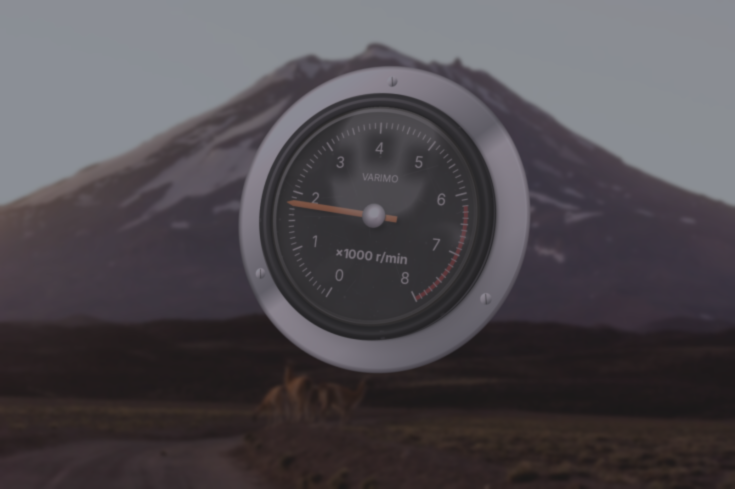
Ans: 1800,rpm
